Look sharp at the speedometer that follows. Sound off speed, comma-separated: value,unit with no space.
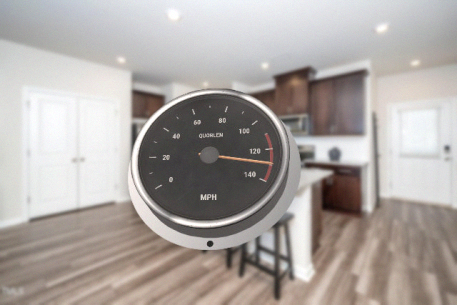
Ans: 130,mph
